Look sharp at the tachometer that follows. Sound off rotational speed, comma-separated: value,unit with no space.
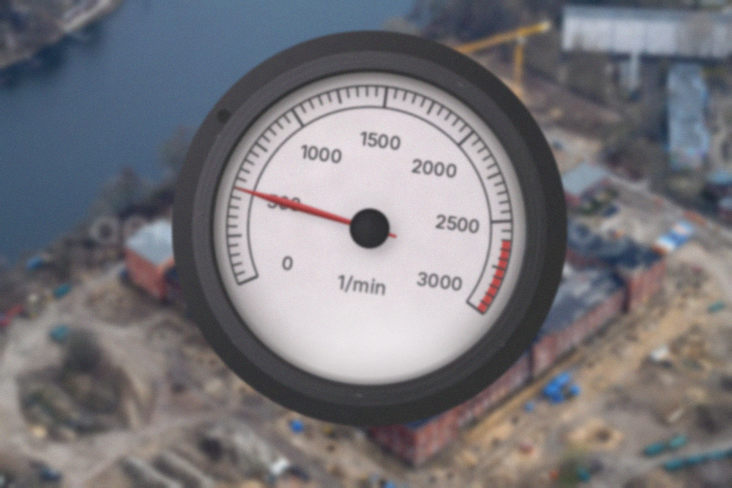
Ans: 500,rpm
